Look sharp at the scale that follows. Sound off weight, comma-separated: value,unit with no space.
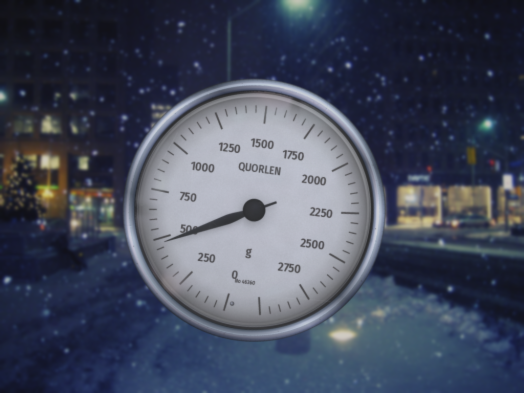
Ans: 475,g
